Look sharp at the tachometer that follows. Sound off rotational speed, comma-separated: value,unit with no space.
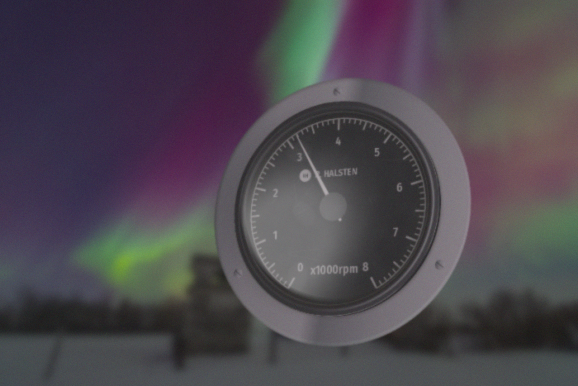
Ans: 3200,rpm
